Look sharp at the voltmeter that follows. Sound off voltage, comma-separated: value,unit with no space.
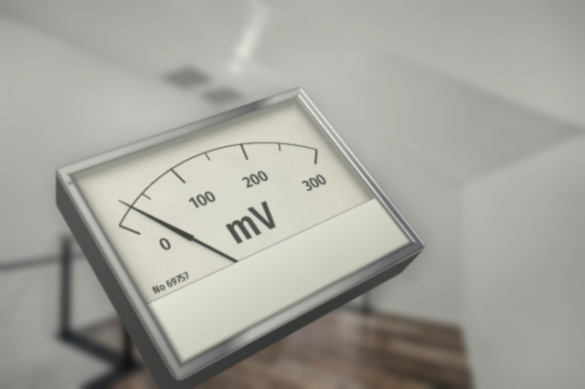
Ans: 25,mV
